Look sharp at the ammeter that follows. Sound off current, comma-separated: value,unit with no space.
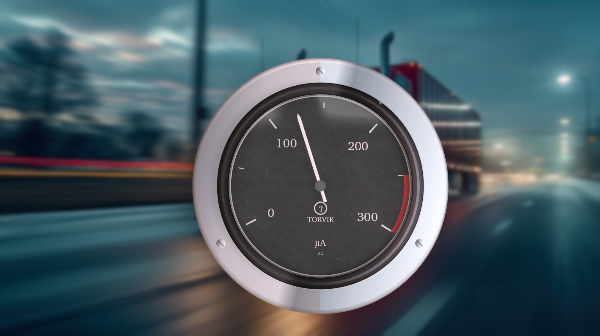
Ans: 125,µA
